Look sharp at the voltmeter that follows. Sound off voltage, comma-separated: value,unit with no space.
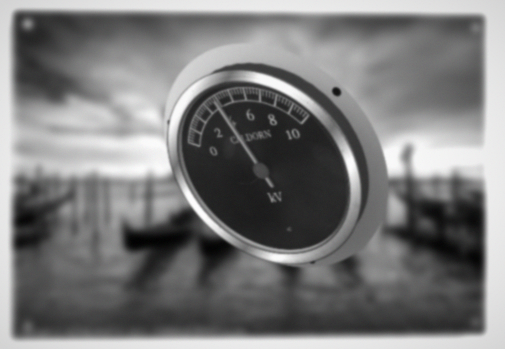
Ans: 4,kV
